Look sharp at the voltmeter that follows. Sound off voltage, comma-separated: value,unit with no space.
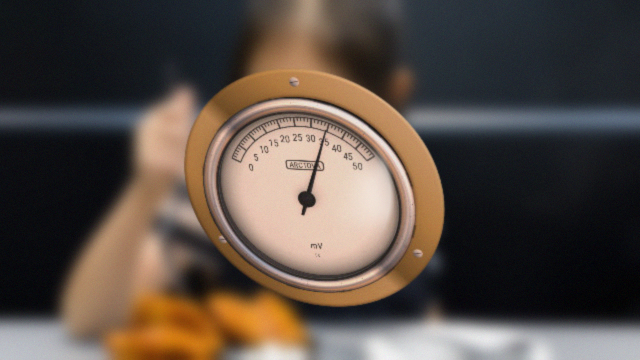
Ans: 35,mV
